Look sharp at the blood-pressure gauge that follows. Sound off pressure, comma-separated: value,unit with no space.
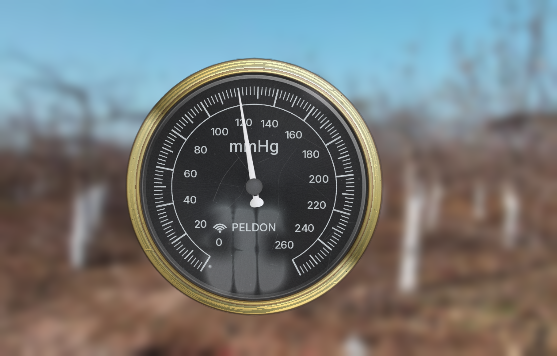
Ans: 120,mmHg
